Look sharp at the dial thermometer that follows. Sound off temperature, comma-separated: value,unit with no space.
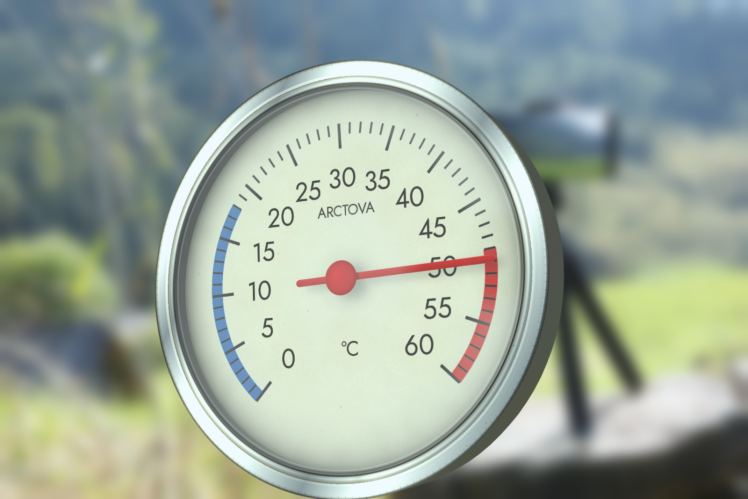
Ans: 50,°C
